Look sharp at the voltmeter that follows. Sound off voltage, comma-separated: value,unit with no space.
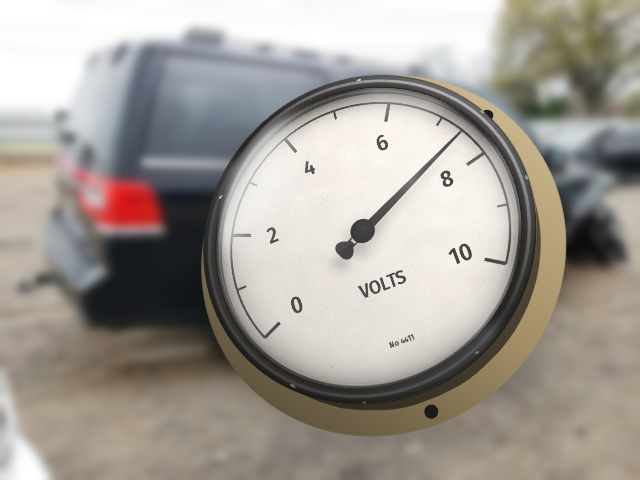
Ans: 7.5,V
